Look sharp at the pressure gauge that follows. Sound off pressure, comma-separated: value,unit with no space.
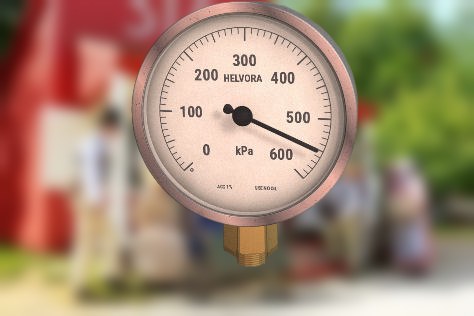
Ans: 550,kPa
